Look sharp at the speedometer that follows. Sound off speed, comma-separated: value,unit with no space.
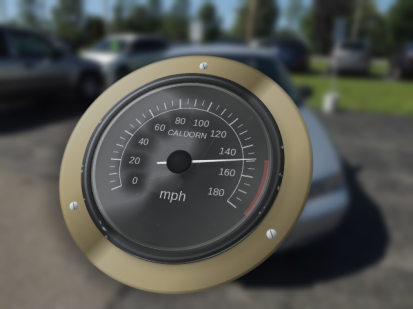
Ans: 150,mph
